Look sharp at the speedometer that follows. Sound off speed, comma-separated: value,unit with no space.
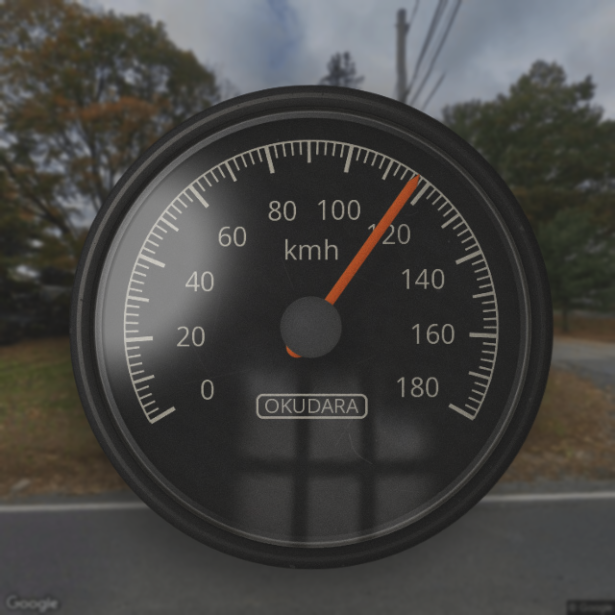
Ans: 117,km/h
